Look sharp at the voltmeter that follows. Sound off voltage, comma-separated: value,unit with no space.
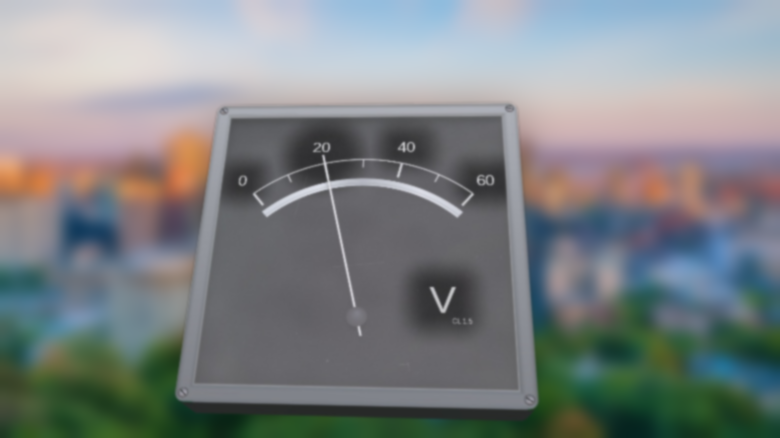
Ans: 20,V
